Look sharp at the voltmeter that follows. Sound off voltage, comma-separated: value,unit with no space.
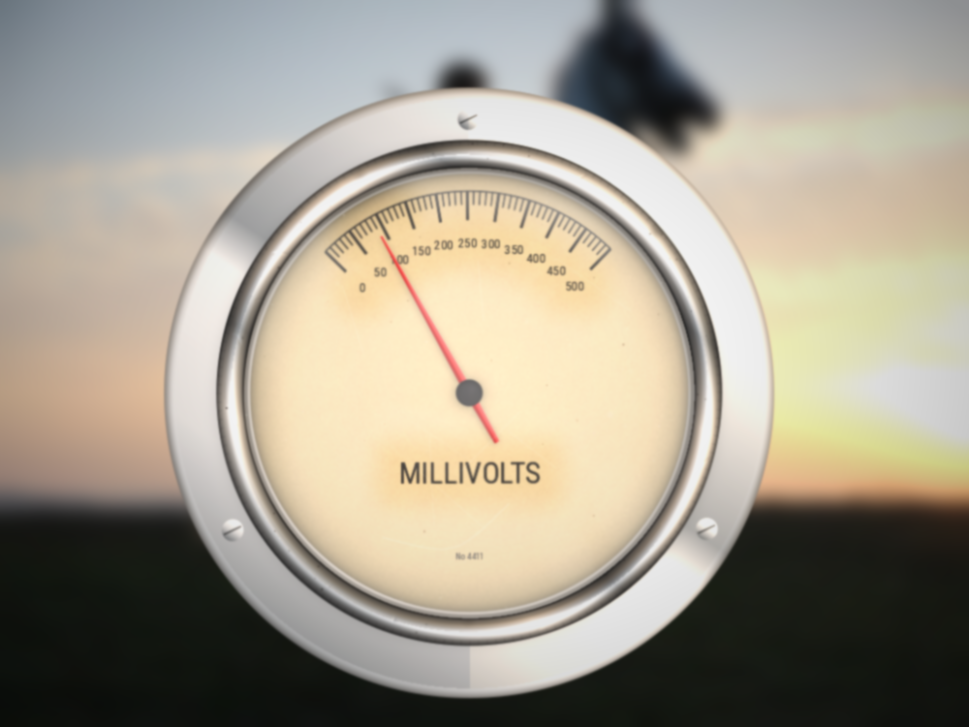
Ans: 90,mV
